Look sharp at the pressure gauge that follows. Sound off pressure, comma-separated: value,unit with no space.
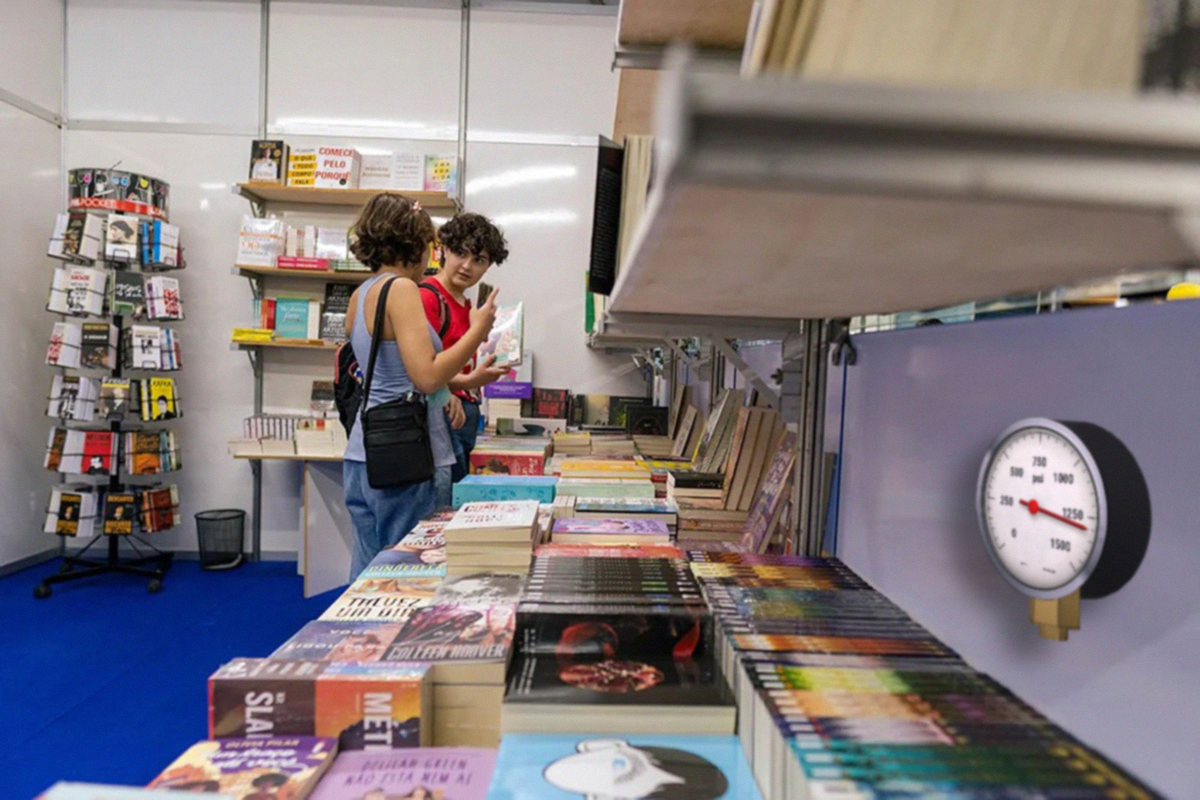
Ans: 1300,psi
